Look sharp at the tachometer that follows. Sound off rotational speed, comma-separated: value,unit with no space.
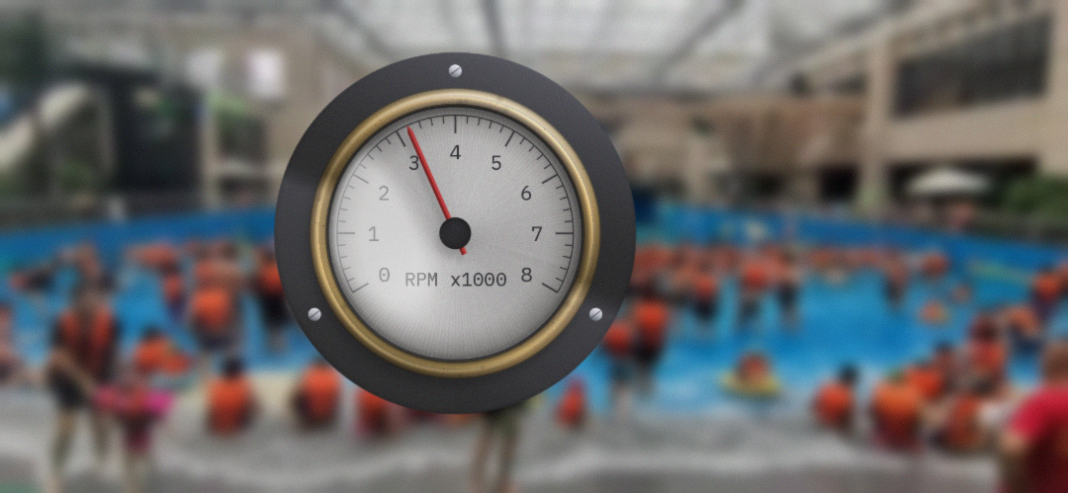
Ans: 3200,rpm
